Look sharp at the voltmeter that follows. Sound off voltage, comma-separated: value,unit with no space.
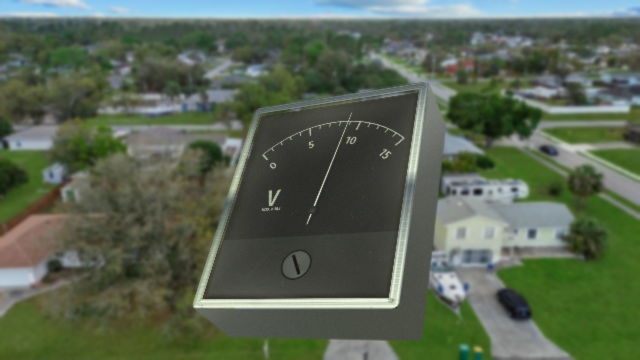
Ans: 9,V
